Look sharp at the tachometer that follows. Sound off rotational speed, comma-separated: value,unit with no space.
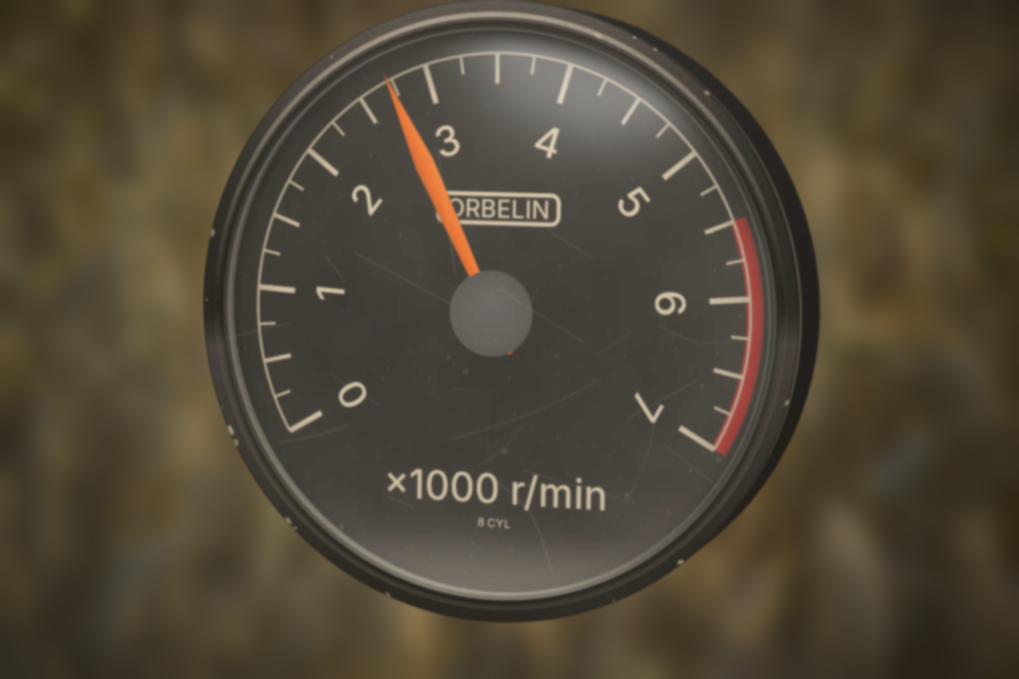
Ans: 2750,rpm
